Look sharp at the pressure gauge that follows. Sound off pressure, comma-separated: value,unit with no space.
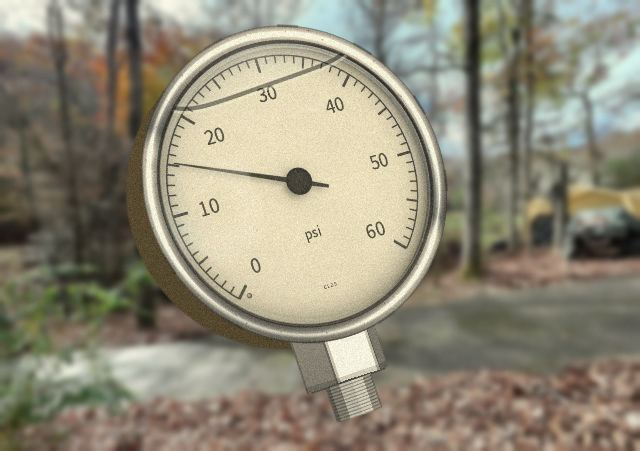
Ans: 15,psi
